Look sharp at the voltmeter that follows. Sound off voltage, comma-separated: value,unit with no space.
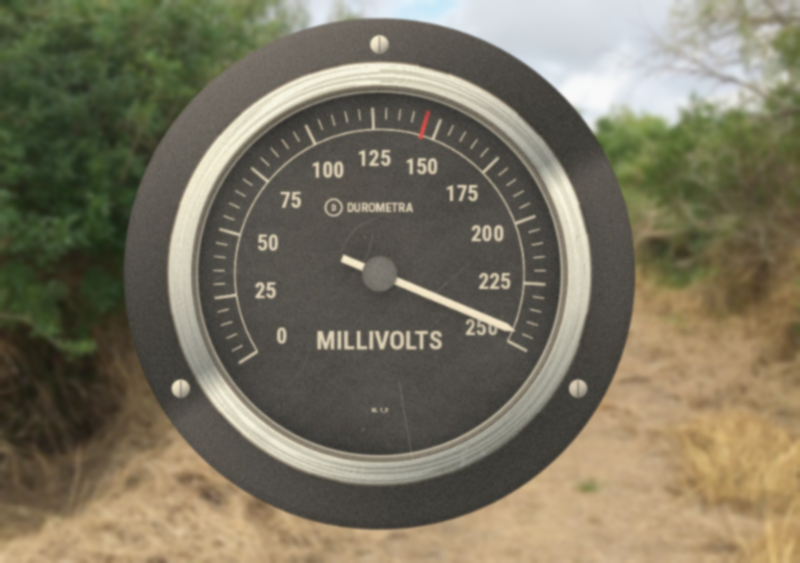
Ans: 245,mV
